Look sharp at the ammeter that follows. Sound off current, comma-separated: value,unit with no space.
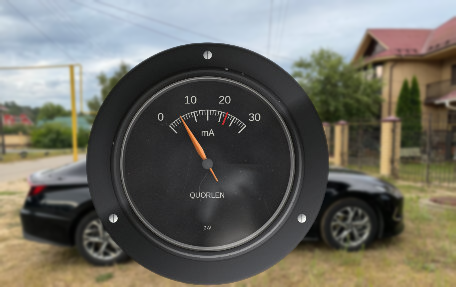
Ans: 5,mA
